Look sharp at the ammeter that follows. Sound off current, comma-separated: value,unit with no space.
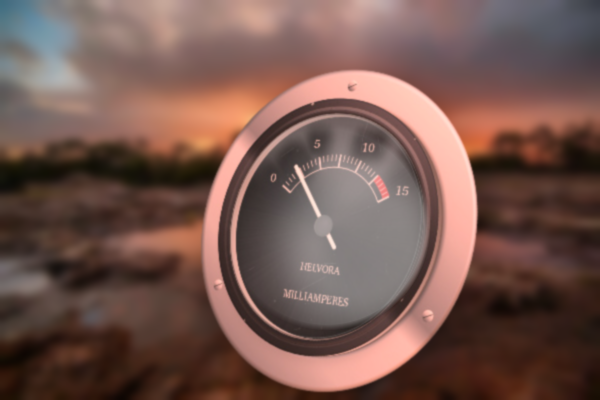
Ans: 2.5,mA
